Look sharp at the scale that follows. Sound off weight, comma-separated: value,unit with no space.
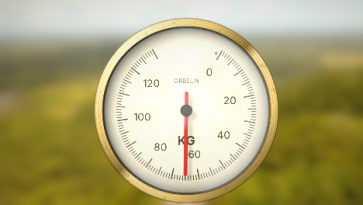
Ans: 65,kg
